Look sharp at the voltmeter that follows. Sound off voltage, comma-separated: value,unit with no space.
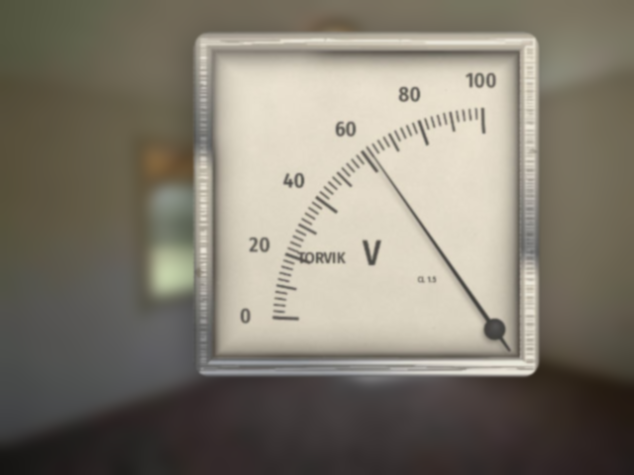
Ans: 62,V
